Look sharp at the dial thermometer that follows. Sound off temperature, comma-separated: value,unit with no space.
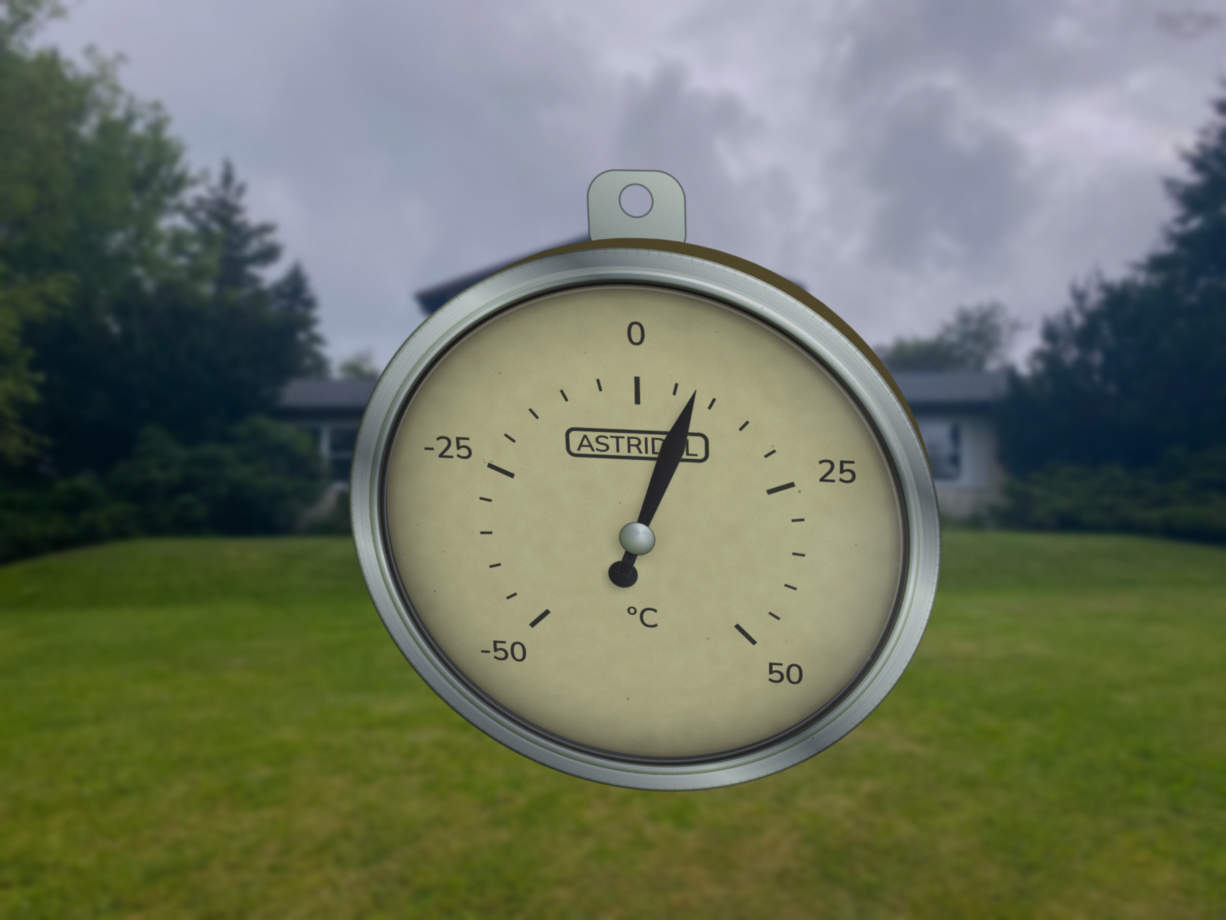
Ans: 7.5,°C
